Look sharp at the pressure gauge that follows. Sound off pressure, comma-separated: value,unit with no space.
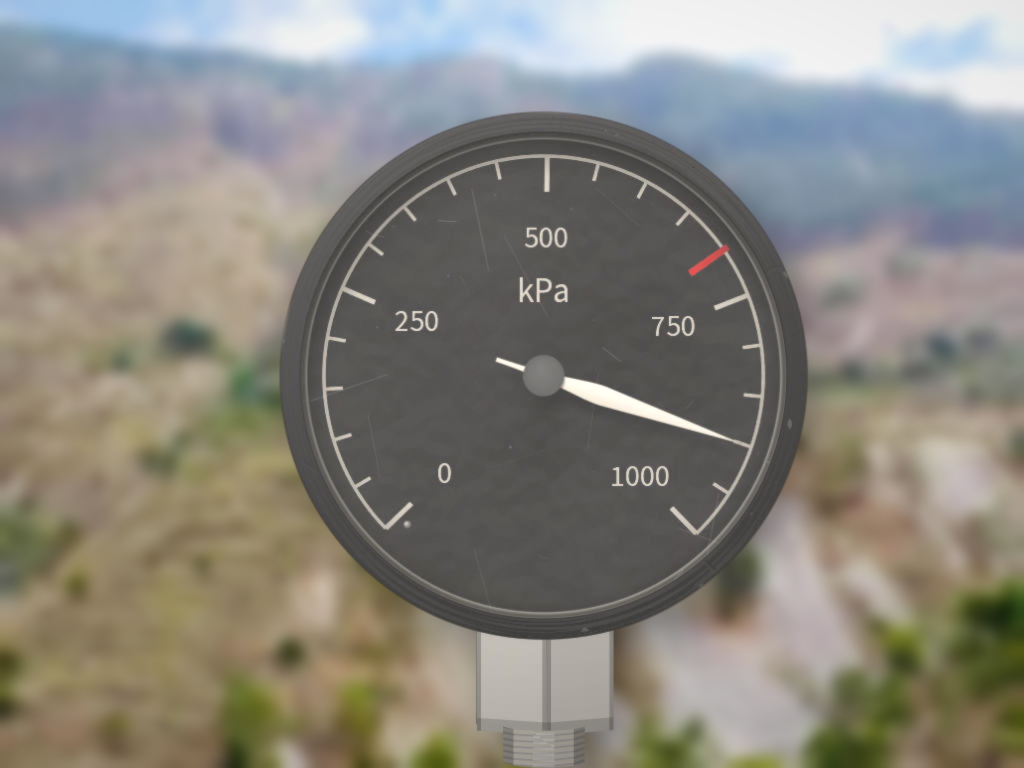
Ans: 900,kPa
